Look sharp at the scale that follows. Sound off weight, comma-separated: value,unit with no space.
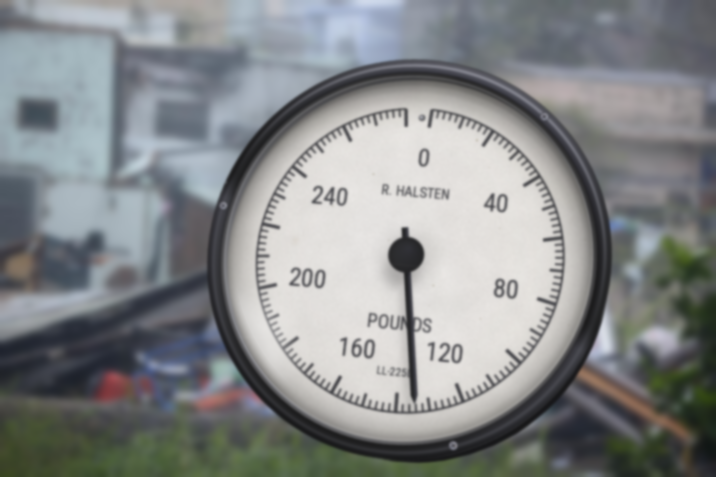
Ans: 134,lb
